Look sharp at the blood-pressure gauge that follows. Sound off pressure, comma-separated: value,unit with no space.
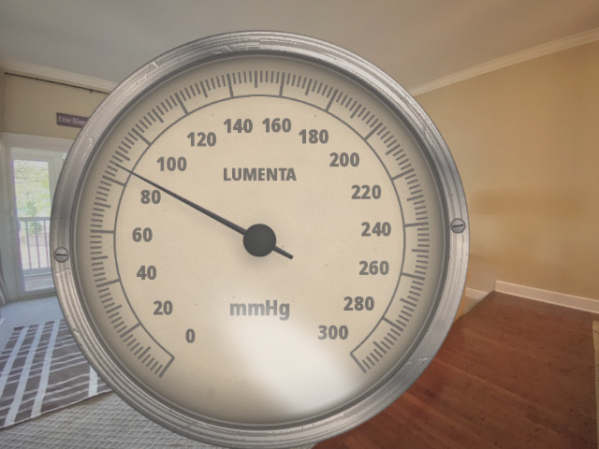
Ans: 86,mmHg
